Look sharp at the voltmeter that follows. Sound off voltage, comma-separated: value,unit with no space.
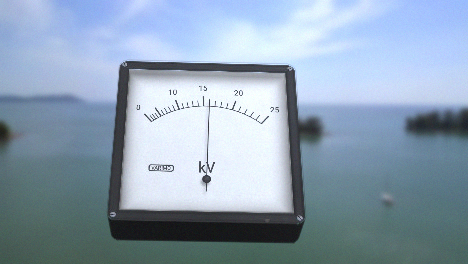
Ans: 16,kV
